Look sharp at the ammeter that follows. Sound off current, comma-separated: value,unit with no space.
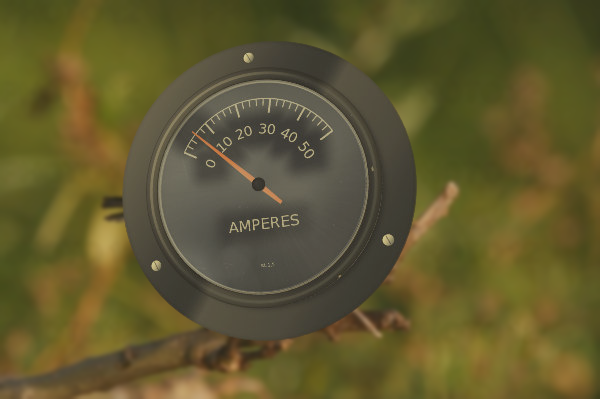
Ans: 6,A
